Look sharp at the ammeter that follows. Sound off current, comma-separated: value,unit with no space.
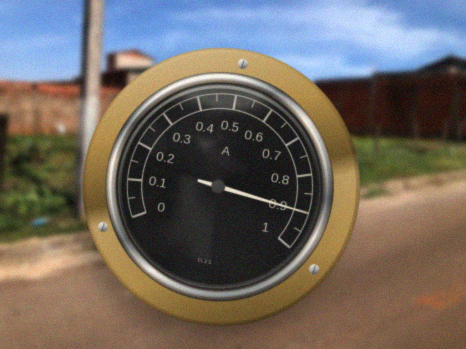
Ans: 0.9,A
